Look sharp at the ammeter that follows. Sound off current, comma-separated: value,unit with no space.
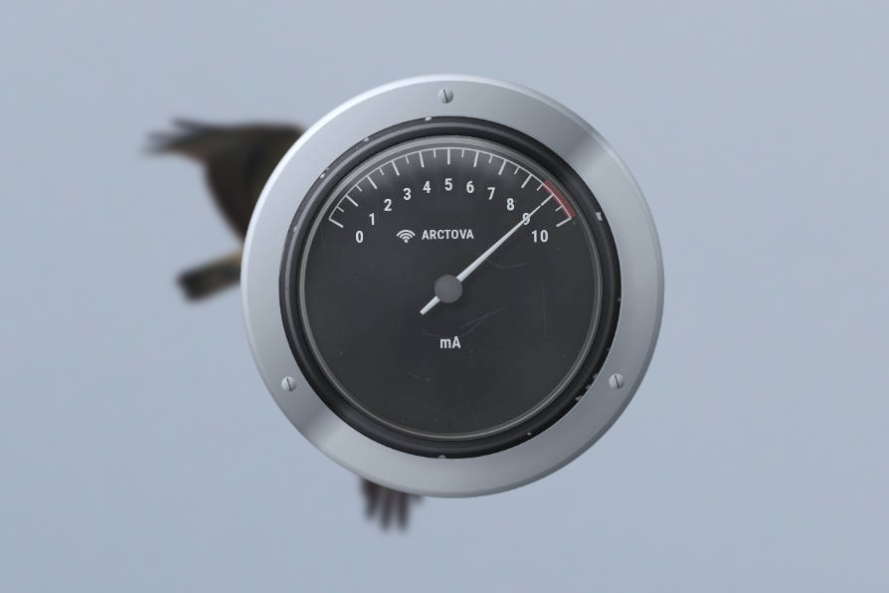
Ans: 9,mA
